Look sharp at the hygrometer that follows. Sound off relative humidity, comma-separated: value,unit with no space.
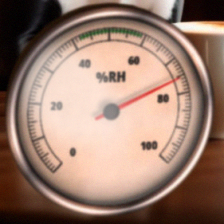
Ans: 75,%
